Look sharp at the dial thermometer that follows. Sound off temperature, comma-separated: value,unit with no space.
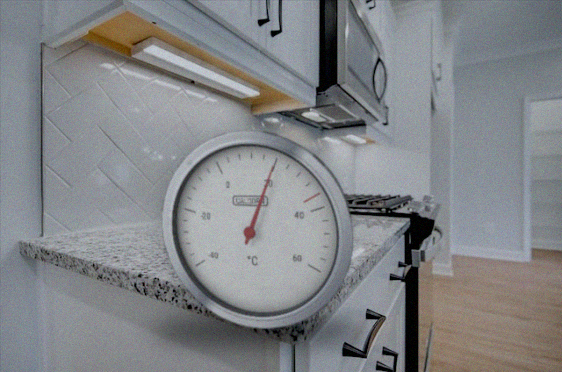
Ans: 20,°C
